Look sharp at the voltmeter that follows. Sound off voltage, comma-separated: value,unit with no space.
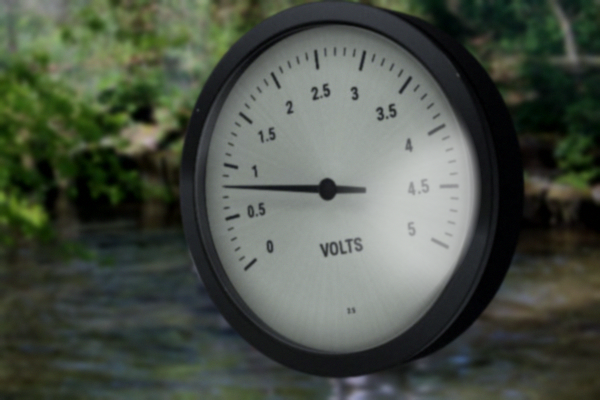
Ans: 0.8,V
